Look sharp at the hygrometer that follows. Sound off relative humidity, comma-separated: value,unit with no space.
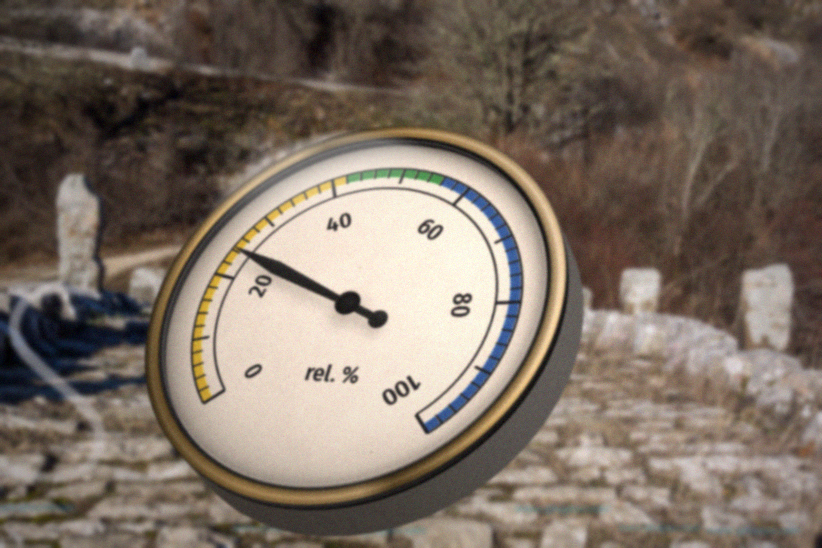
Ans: 24,%
